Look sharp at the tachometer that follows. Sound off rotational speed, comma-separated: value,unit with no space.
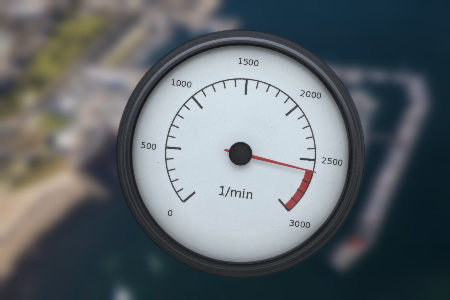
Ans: 2600,rpm
